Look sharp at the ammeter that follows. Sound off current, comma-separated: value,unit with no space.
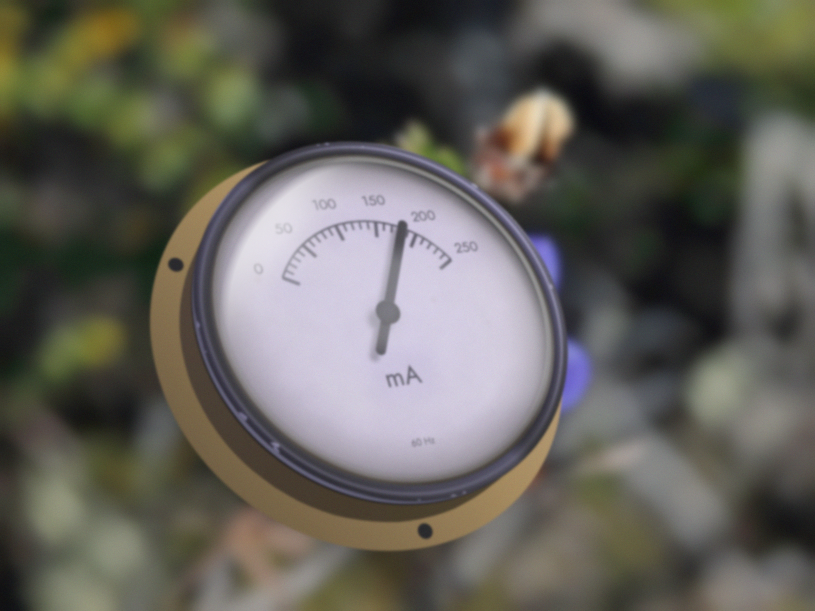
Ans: 180,mA
